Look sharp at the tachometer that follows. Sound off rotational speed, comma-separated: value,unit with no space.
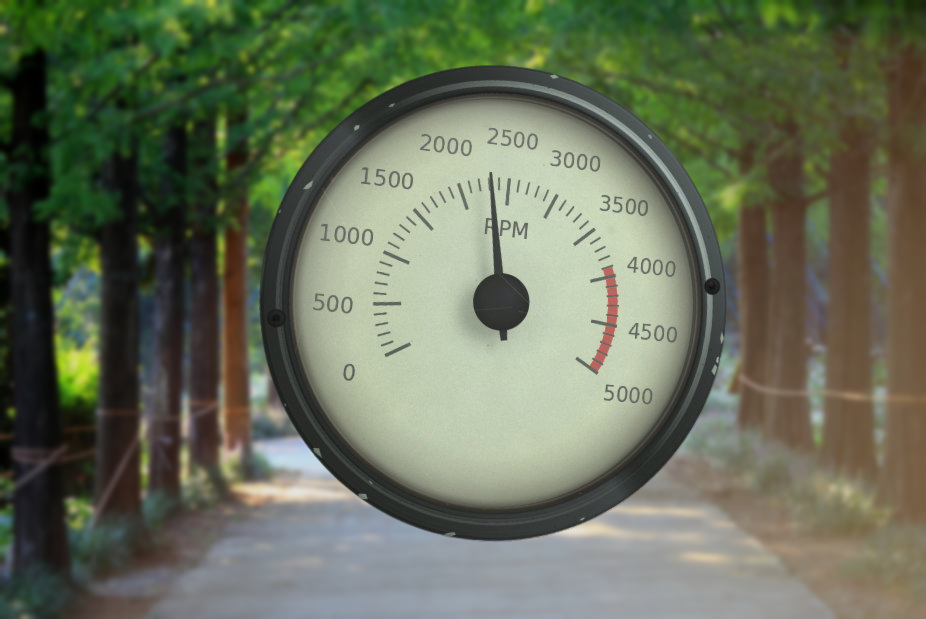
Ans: 2300,rpm
